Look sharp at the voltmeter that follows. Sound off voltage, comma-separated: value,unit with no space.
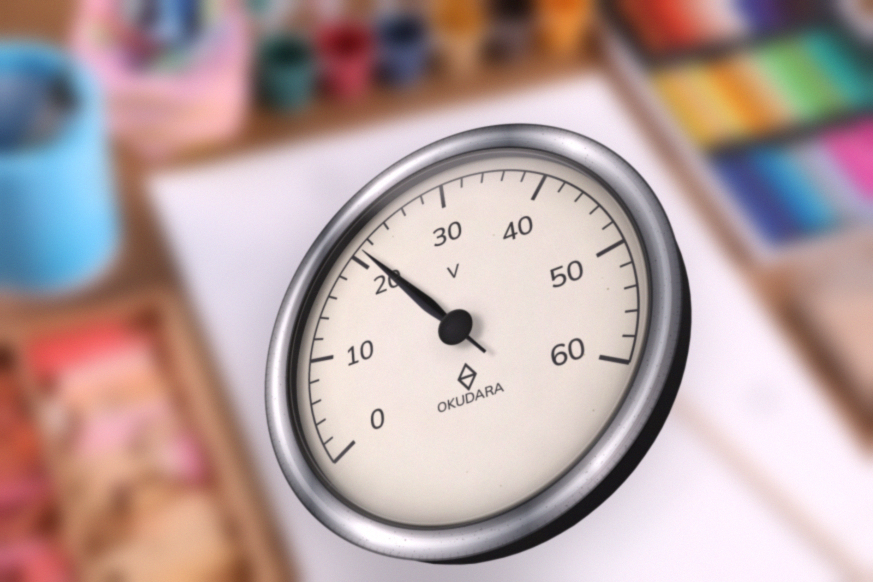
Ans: 21,V
